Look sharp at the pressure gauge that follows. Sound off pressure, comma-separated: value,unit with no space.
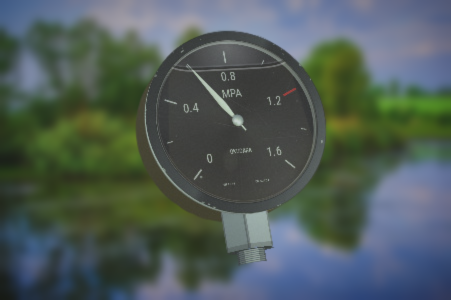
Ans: 0.6,MPa
